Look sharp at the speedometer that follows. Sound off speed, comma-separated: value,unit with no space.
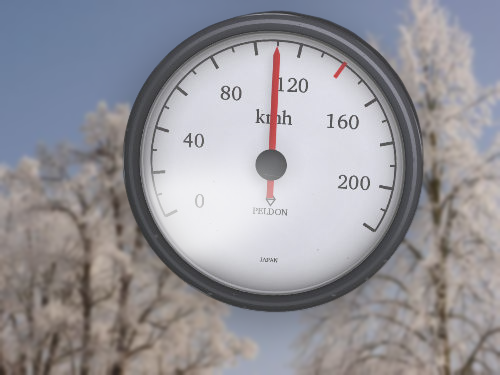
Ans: 110,km/h
